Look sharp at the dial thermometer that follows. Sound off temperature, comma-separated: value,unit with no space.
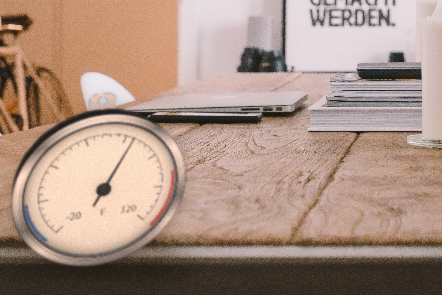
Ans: 64,°F
